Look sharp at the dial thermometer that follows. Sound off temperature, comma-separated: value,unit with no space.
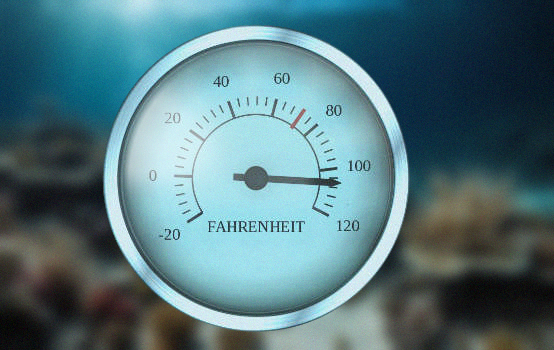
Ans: 106,°F
